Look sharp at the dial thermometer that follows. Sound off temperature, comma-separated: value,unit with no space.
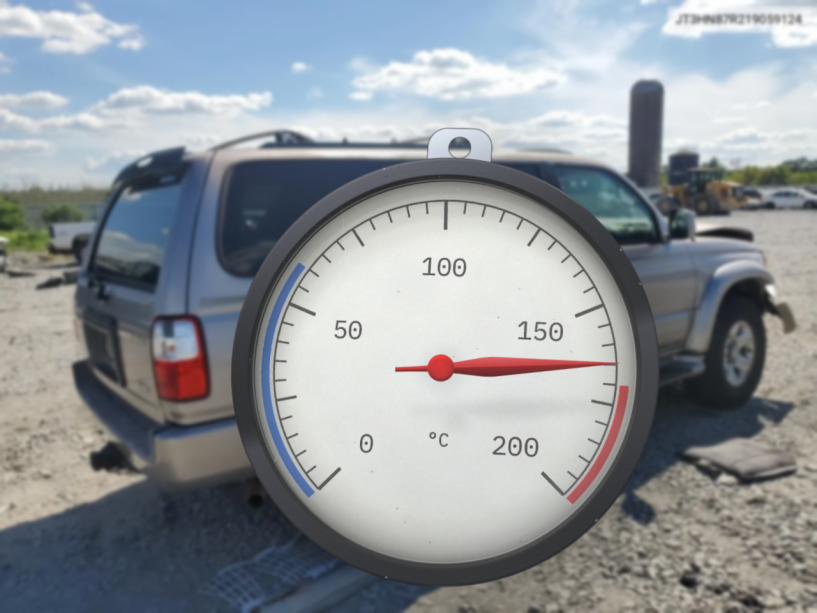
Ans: 165,°C
